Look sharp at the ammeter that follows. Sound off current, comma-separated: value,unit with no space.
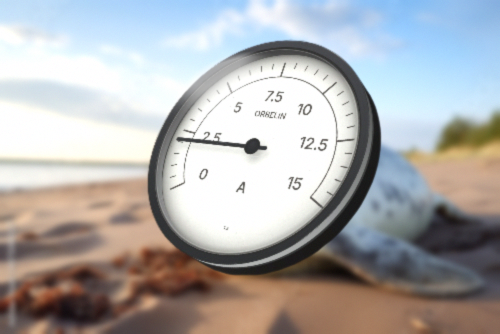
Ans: 2,A
